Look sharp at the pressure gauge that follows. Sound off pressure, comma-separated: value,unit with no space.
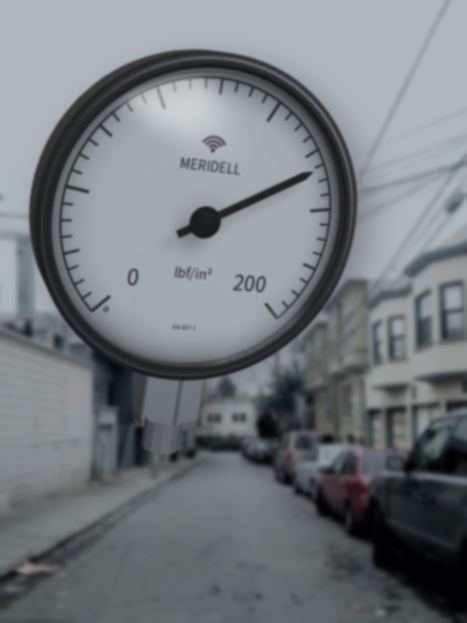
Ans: 145,psi
